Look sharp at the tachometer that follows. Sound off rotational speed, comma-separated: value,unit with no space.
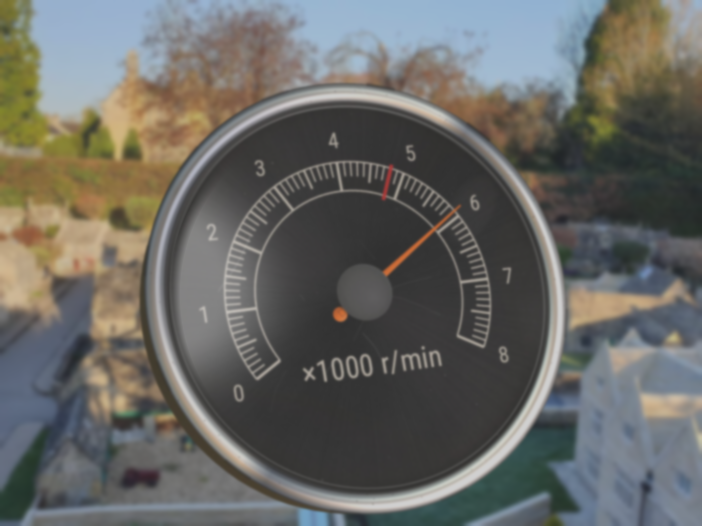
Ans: 5900,rpm
